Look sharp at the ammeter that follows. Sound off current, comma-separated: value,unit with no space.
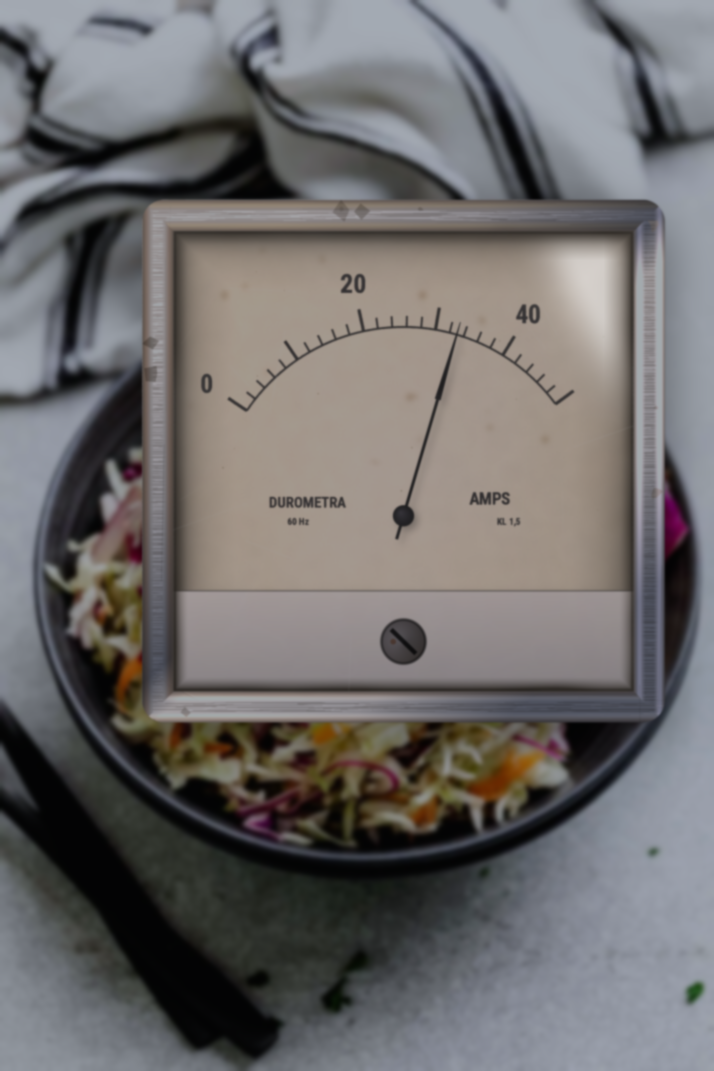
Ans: 33,A
